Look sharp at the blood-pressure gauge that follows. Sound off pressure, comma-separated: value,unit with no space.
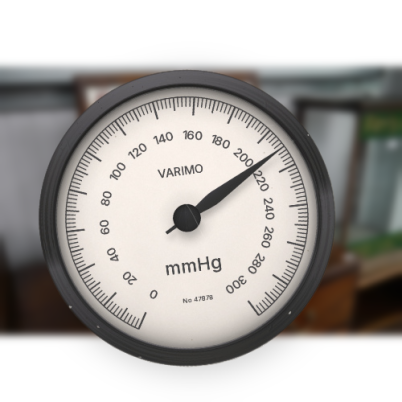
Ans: 210,mmHg
